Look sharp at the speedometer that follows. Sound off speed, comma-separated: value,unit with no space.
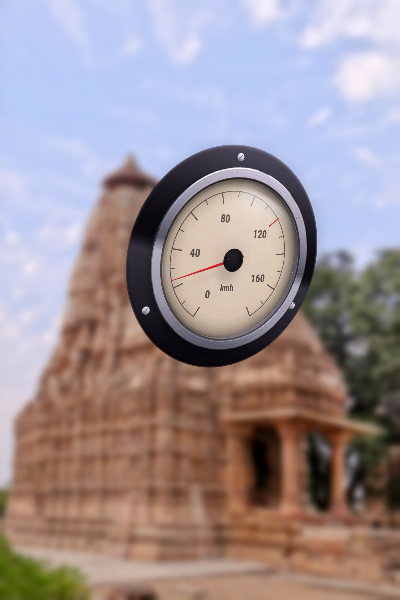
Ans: 25,km/h
